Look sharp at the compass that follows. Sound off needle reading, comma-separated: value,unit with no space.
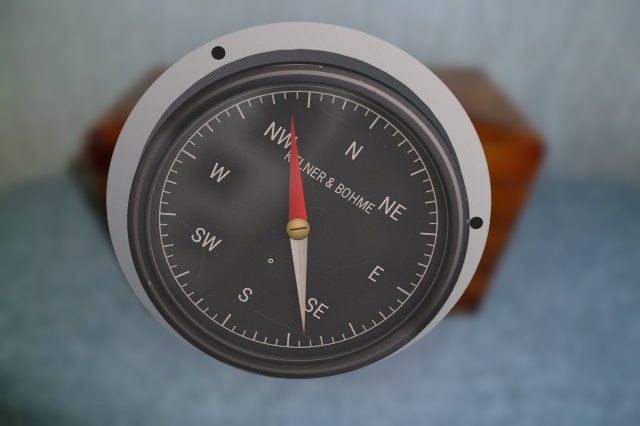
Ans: 322.5,°
